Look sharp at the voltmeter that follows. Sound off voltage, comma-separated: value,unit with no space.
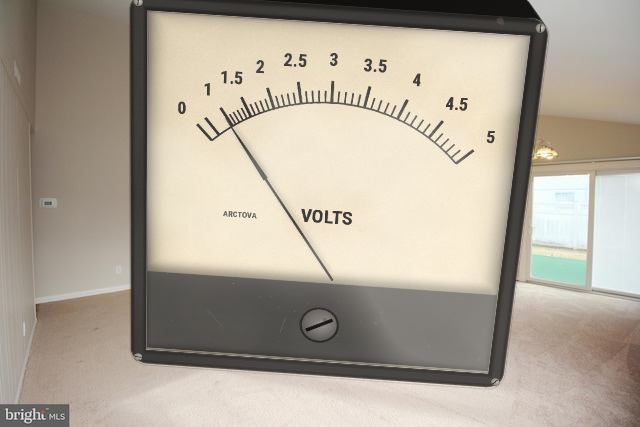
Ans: 1,V
